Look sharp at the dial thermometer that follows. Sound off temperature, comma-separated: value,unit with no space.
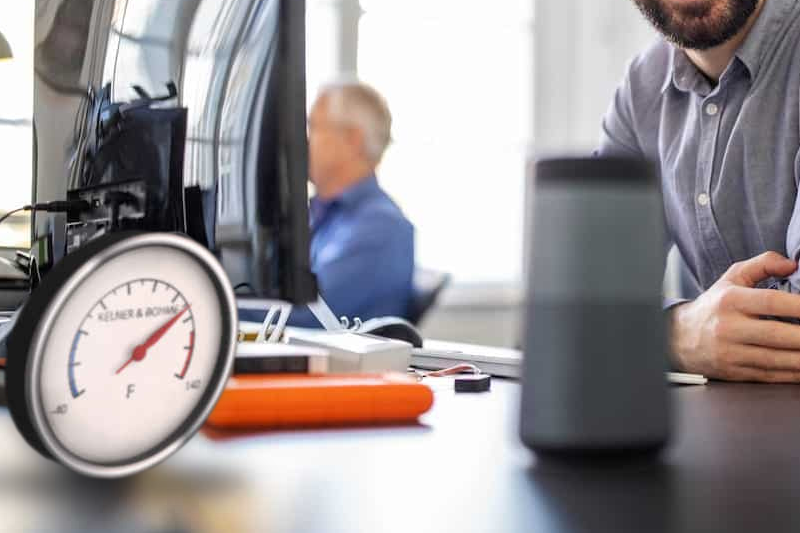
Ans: 90,°F
